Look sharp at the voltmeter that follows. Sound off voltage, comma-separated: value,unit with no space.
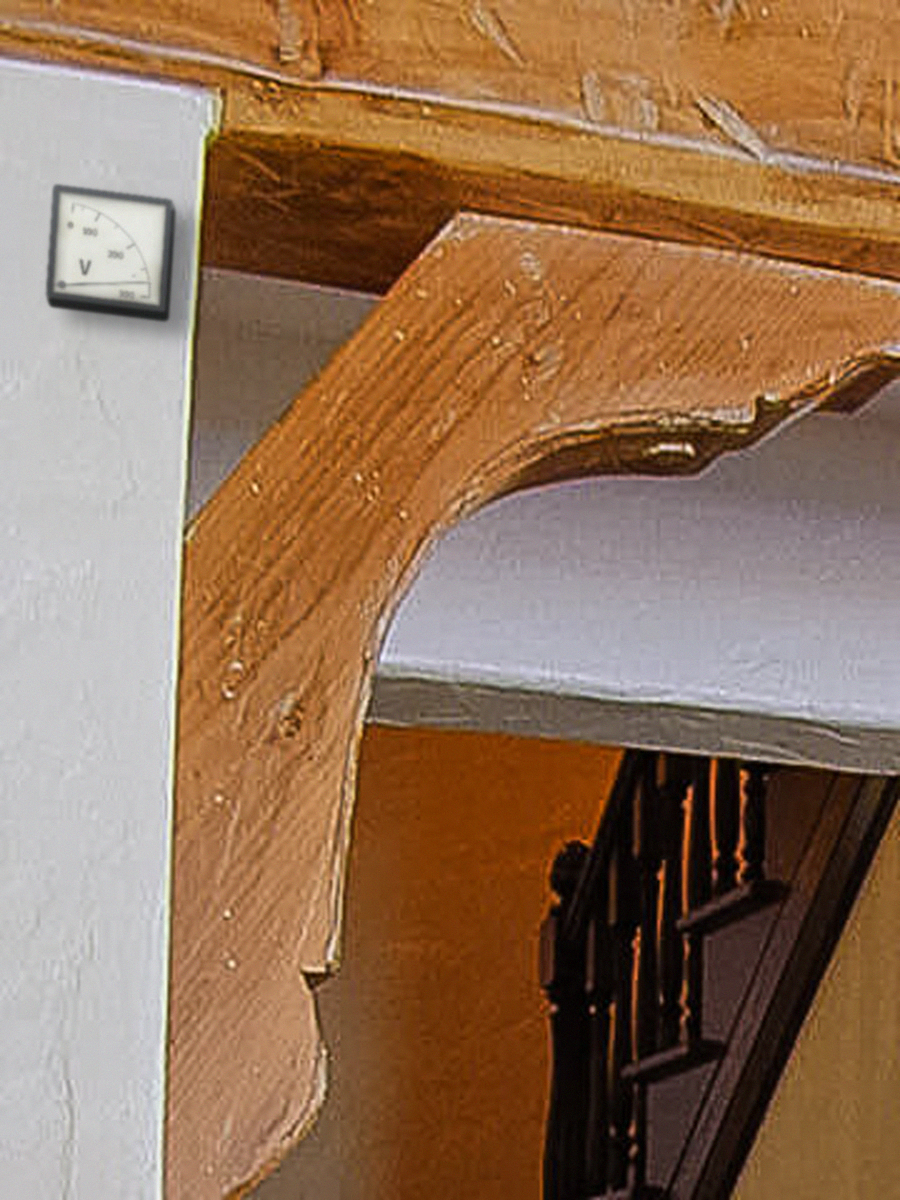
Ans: 275,V
